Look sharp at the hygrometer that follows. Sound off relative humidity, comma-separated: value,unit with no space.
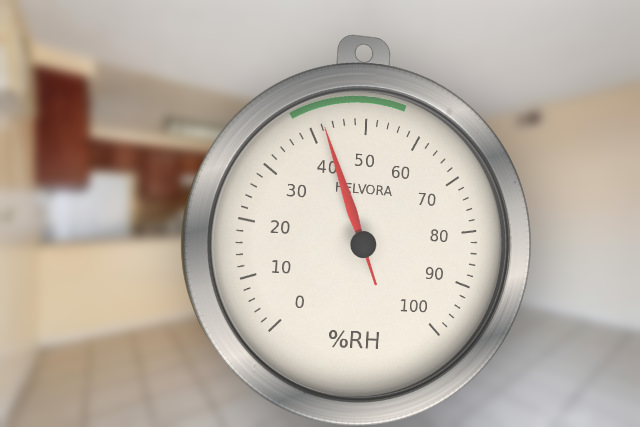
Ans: 42,%
